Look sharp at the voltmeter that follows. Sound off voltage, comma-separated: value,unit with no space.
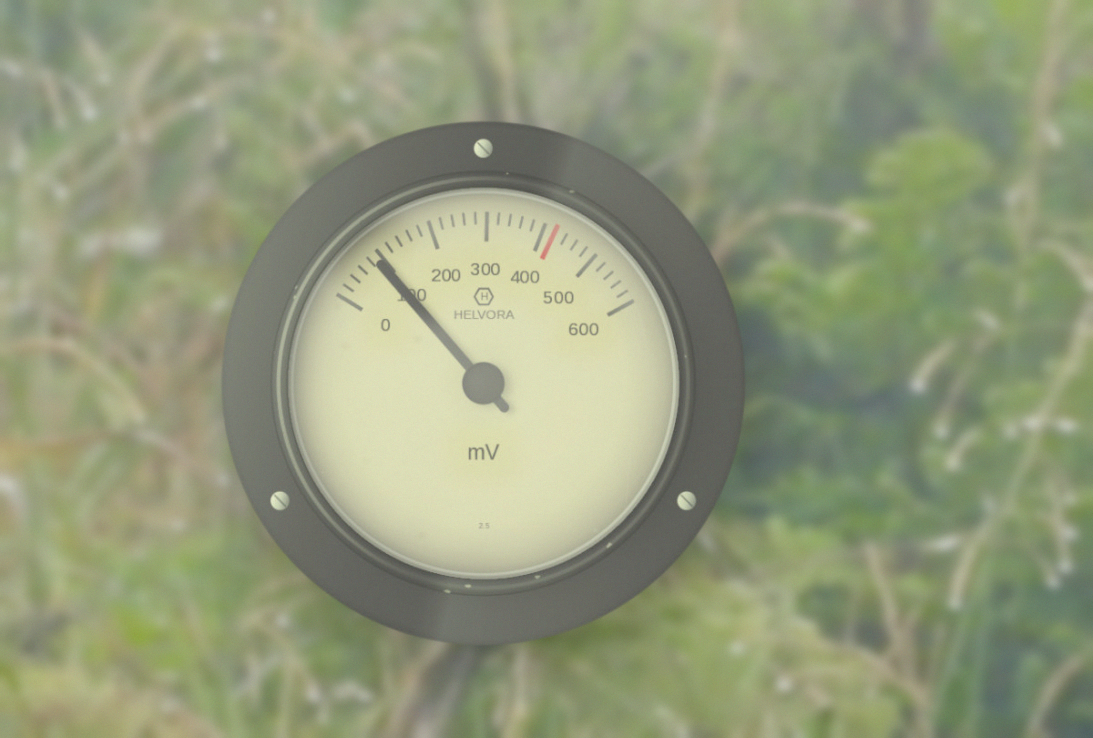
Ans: 90,mV
